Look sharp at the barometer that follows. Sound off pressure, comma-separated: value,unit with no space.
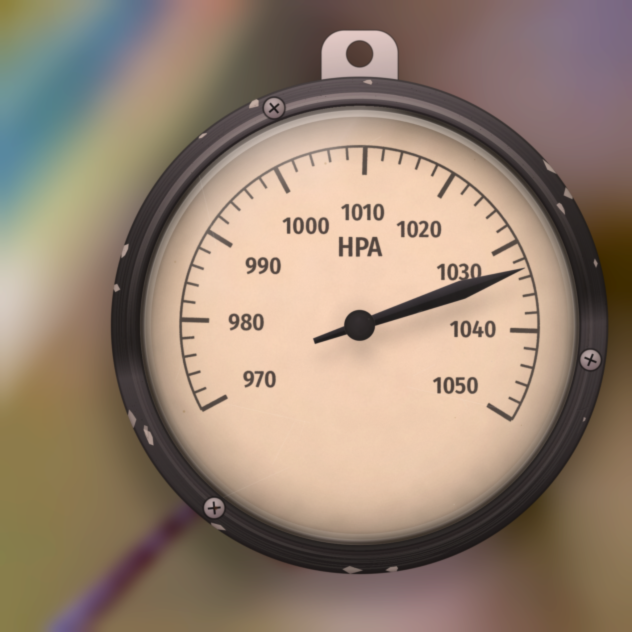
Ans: 1033,hPa
